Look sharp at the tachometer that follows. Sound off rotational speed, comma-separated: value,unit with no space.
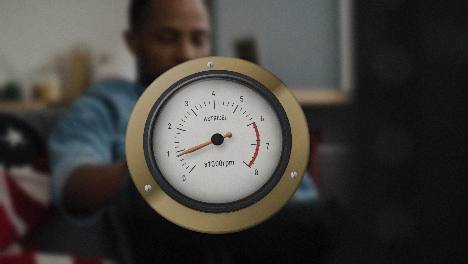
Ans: 800,rpm
